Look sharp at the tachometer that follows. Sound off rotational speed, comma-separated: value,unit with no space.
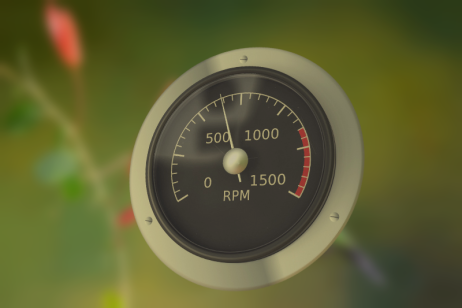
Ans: 650,rpm
